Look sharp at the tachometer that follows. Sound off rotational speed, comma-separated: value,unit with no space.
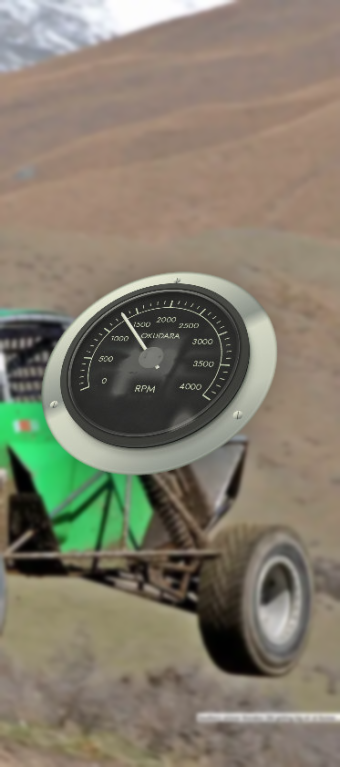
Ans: 1300,rpm
